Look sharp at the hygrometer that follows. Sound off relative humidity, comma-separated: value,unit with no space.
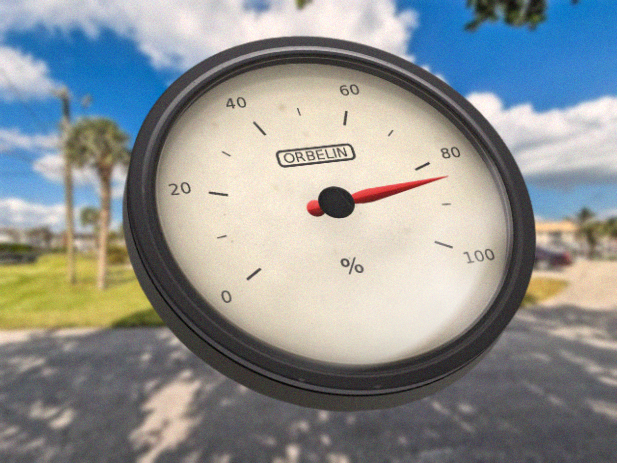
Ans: 85,%
